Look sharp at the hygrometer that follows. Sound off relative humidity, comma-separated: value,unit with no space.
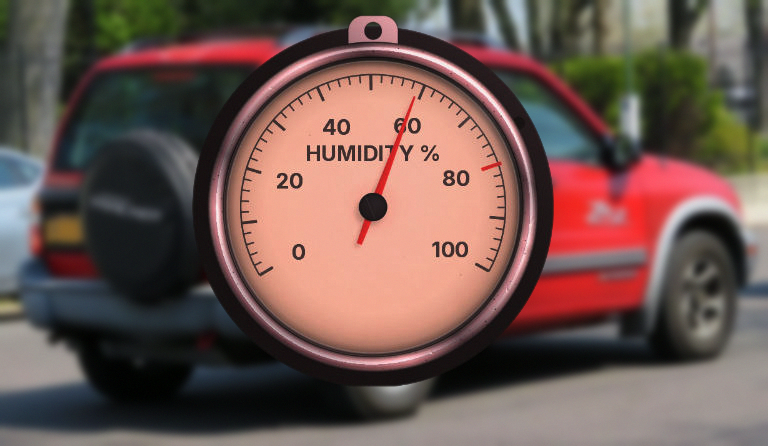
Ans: 59,%
